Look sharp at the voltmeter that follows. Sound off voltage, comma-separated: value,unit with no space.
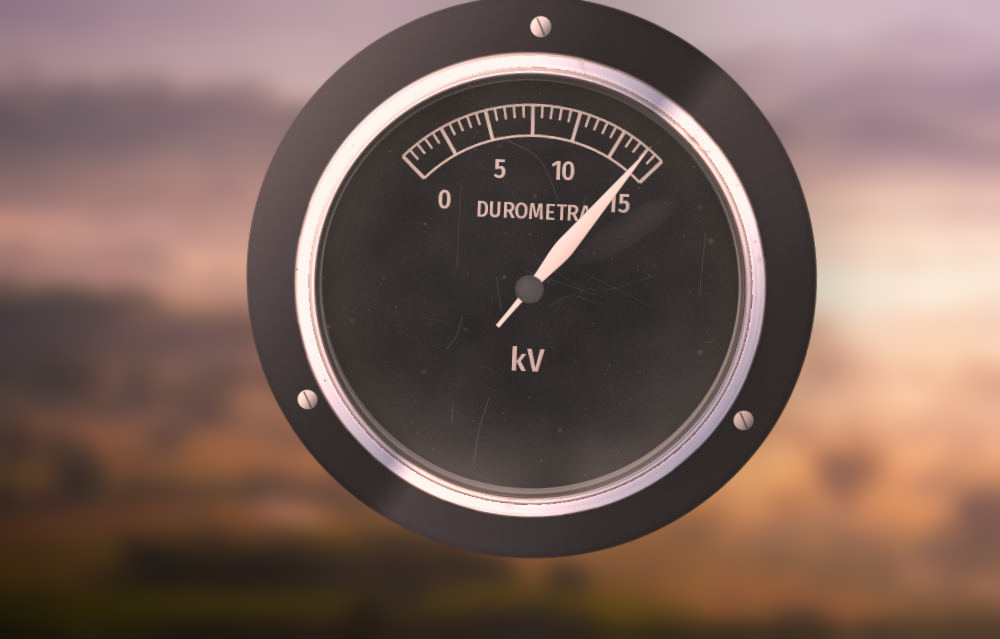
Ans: 14,kV
